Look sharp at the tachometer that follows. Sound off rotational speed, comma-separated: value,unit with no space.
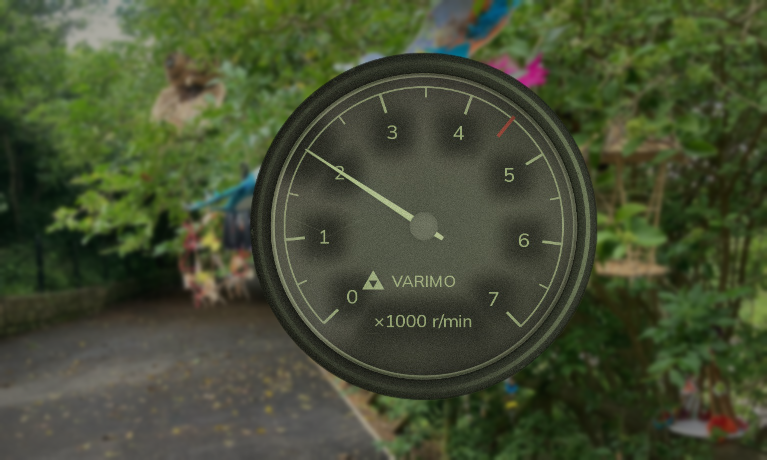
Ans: 2000,rpm
